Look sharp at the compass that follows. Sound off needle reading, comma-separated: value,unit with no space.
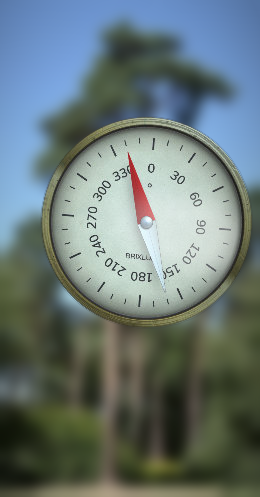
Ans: 340,°
